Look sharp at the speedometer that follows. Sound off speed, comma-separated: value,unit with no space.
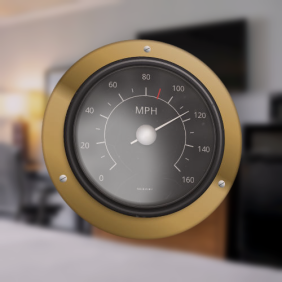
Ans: 115,mph
